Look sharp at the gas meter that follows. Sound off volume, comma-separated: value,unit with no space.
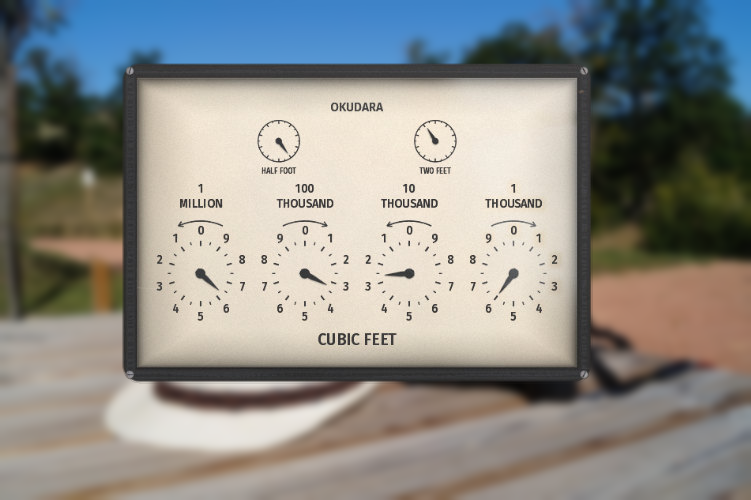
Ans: 632600,ft³
